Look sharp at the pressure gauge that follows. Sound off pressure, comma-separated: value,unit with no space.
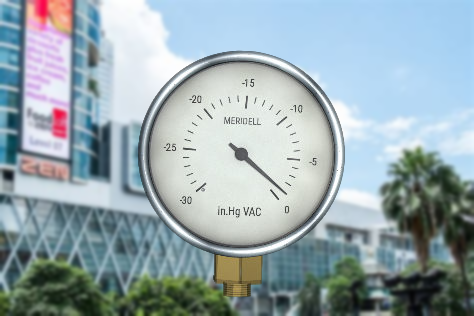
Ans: -1,inHg
